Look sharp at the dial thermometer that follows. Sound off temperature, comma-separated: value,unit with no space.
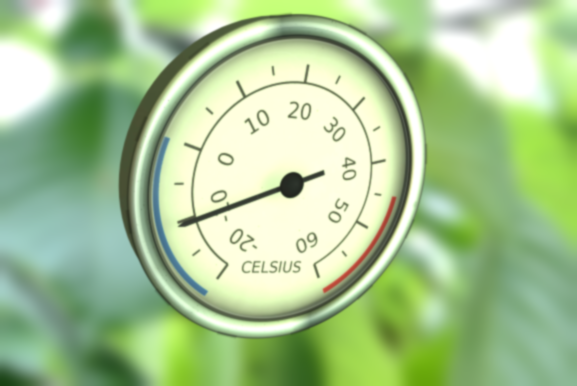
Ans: -10,°C
